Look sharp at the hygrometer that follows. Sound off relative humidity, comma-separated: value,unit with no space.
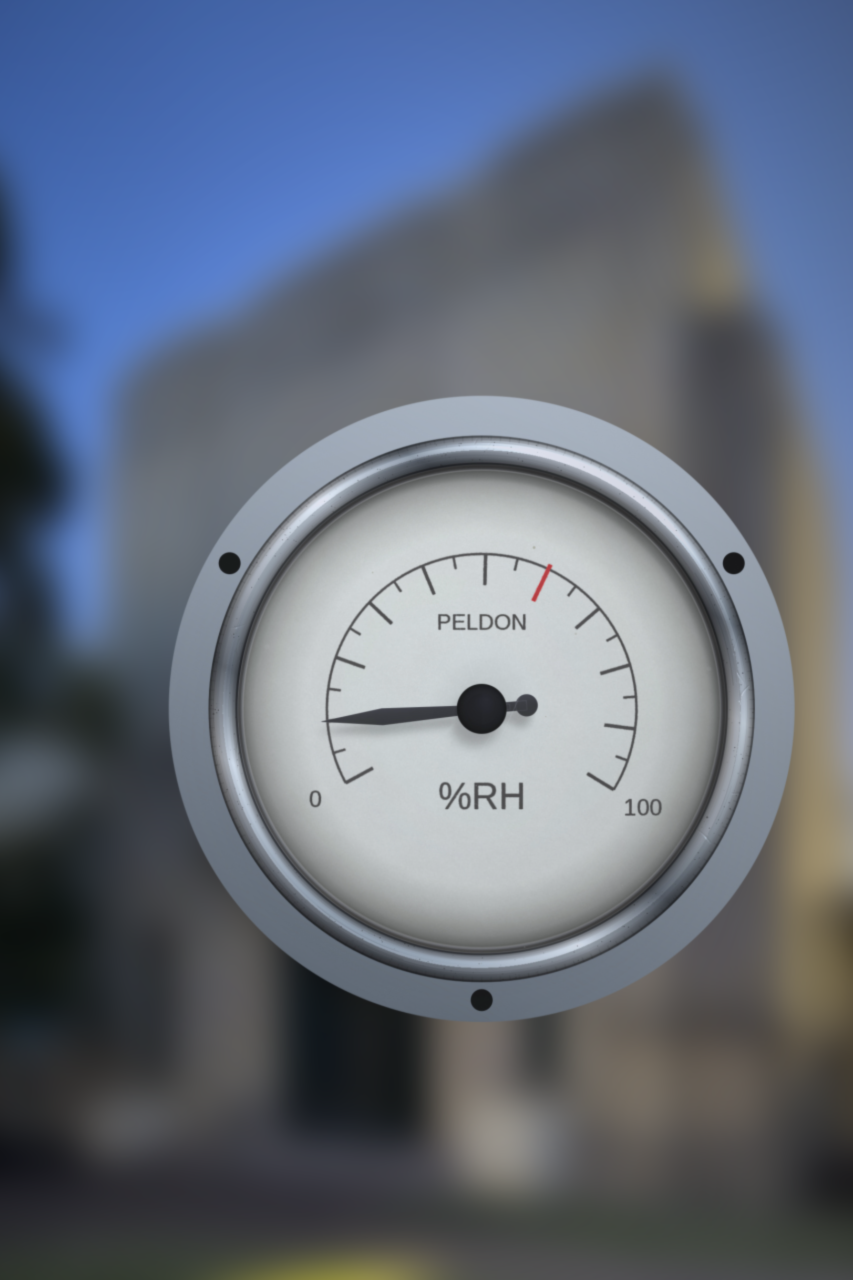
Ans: 10,%
